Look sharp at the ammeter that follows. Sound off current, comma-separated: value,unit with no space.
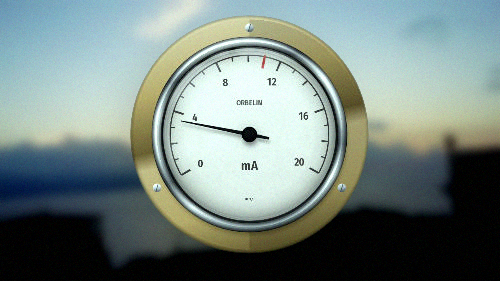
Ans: 3.5,mA
